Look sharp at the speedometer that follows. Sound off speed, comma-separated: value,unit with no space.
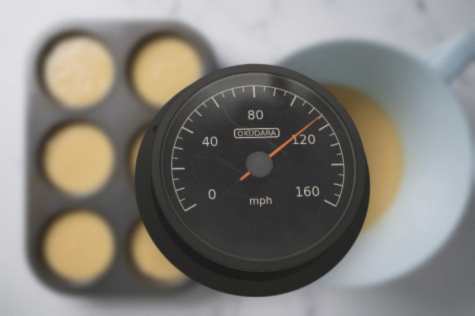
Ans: 115,mph
